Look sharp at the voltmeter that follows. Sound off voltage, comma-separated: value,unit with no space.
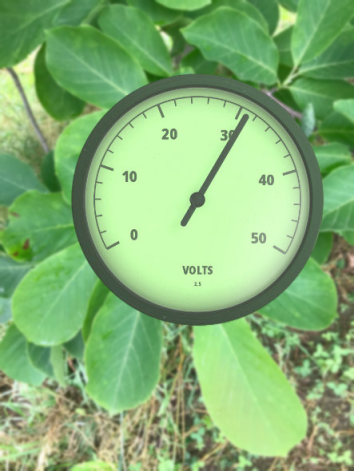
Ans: 31,V
